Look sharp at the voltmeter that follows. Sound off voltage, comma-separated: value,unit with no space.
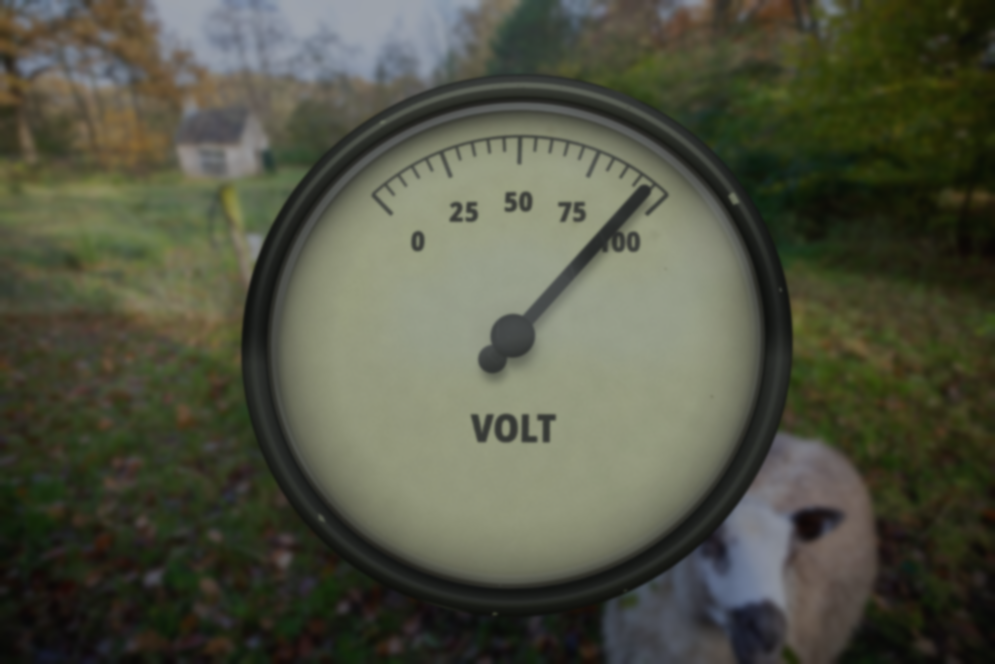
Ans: 95,V
